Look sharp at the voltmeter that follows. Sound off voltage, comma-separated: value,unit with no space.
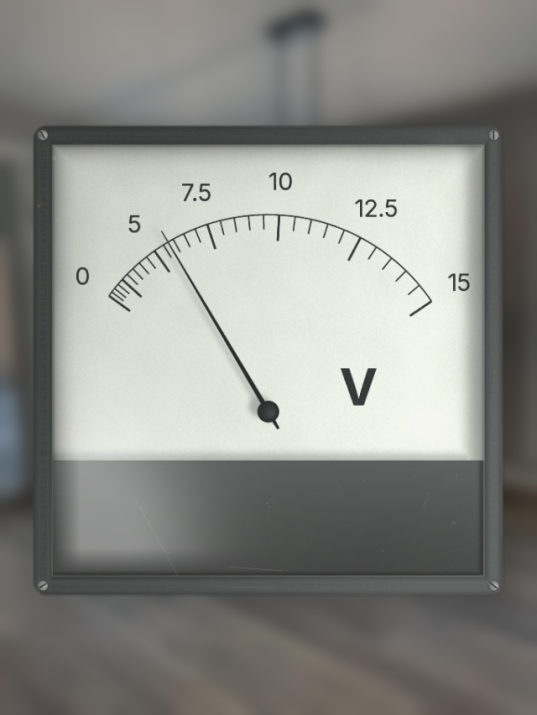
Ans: 5.75,V
